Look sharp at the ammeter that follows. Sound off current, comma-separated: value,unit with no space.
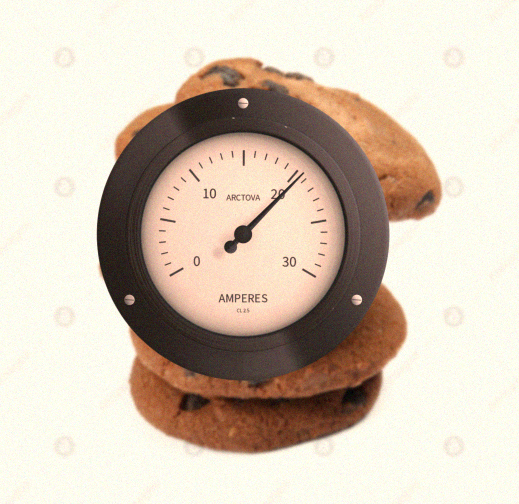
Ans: 20.5,A
